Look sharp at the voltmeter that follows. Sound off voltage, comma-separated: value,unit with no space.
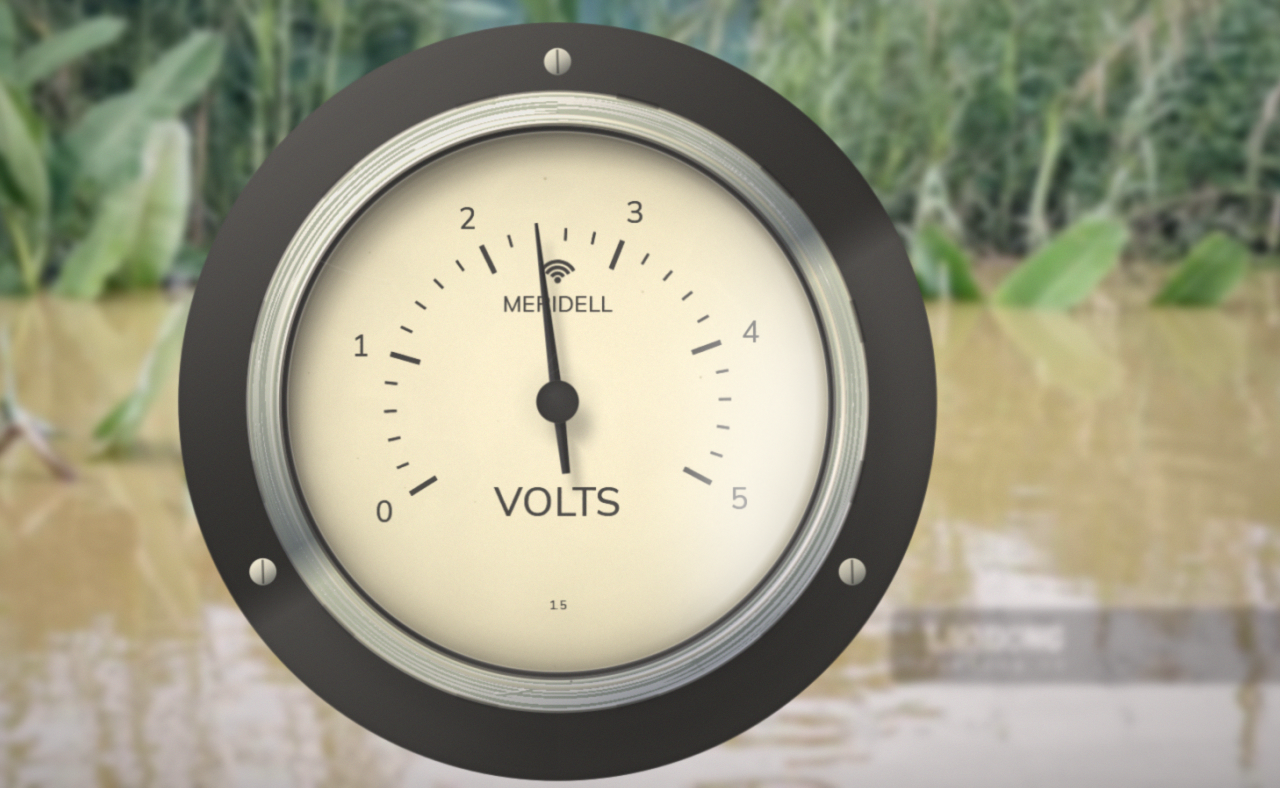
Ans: 2.4,V
